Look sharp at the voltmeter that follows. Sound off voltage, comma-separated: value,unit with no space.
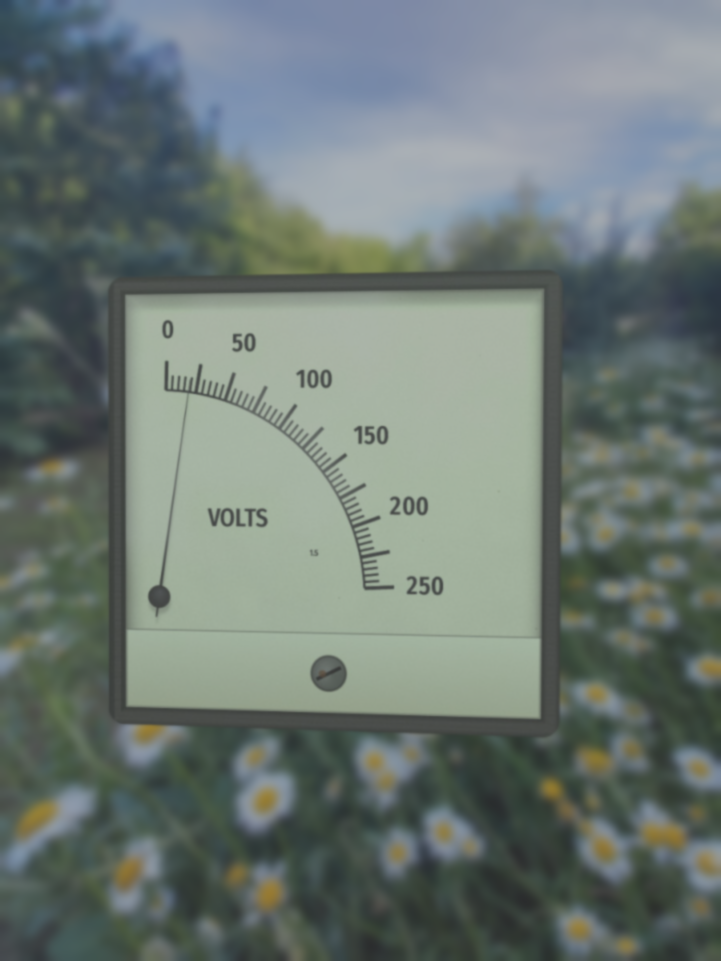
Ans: 20,V
